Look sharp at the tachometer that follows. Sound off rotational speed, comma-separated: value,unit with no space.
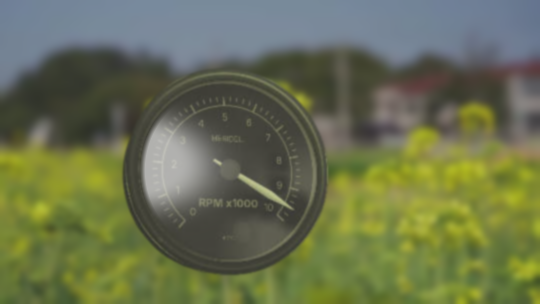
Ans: 9600,rpm
